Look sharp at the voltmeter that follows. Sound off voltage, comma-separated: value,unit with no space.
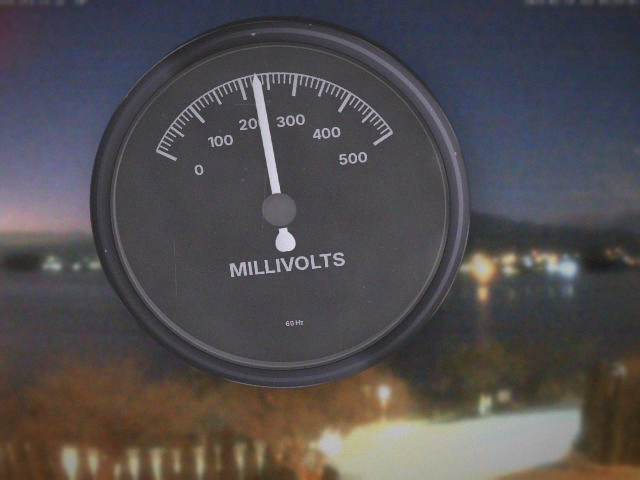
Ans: 230,mV
